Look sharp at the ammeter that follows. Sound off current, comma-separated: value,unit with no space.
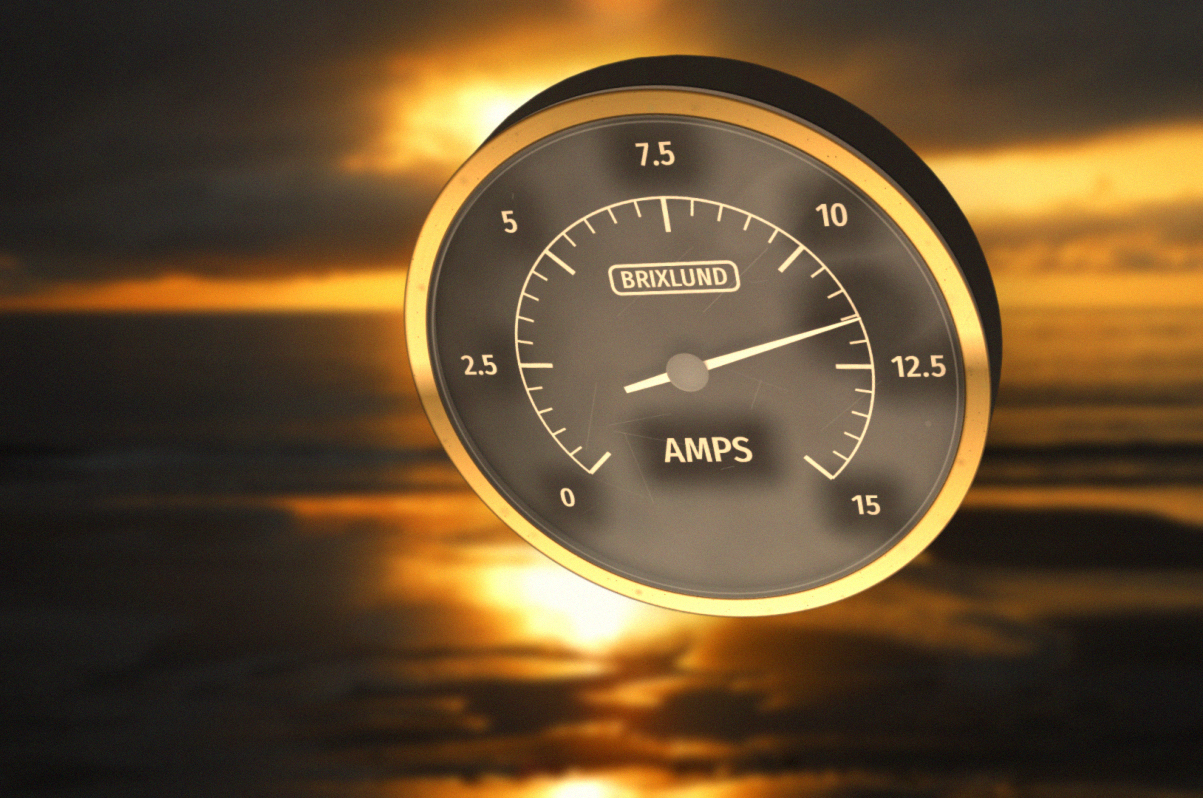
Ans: 11.5,A
